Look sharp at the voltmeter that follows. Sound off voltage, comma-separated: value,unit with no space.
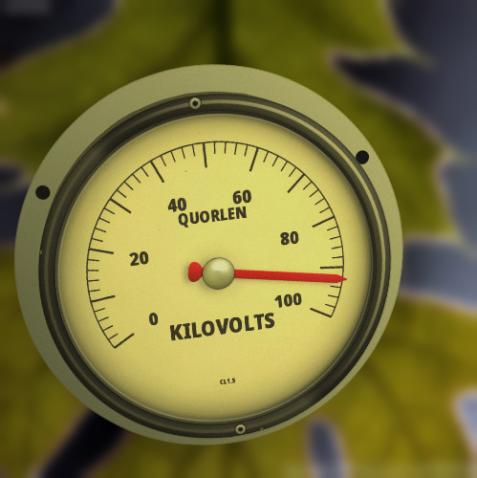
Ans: 92,kV
